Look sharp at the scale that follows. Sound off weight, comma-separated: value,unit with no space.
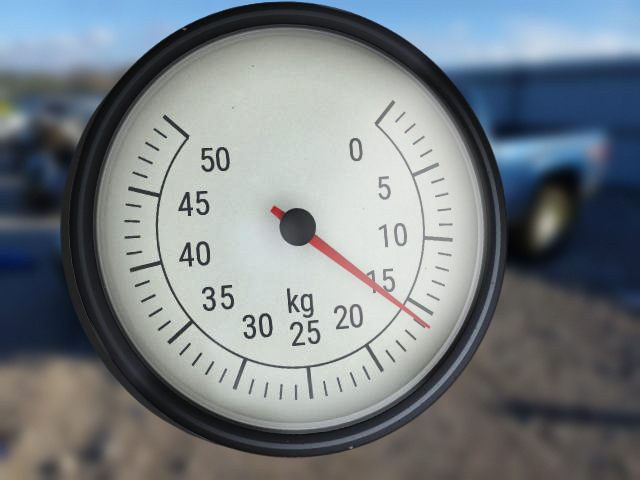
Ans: 16,kg
